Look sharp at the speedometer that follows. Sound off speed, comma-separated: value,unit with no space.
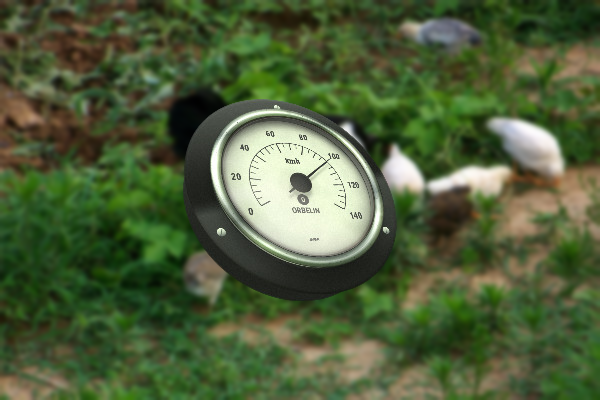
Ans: 100,km/h
